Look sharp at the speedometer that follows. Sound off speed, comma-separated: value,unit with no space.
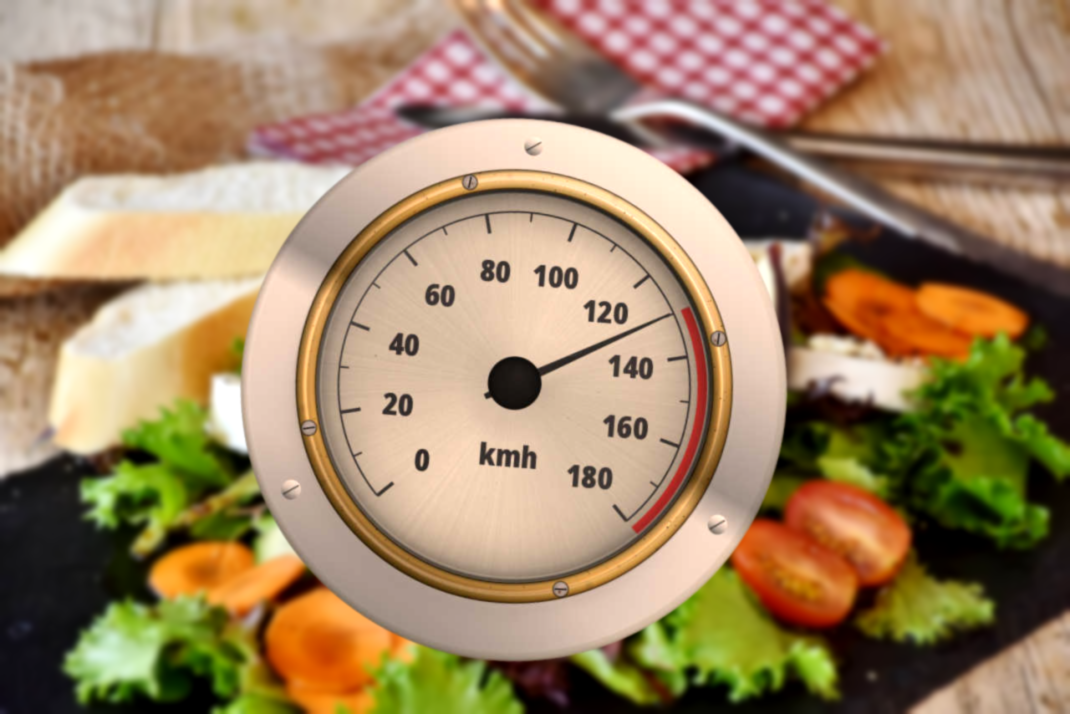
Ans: 130,km/h
